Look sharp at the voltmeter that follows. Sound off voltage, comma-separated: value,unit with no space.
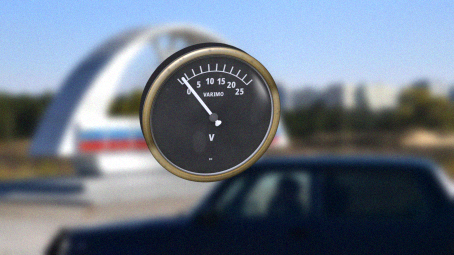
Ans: 1.25,V
